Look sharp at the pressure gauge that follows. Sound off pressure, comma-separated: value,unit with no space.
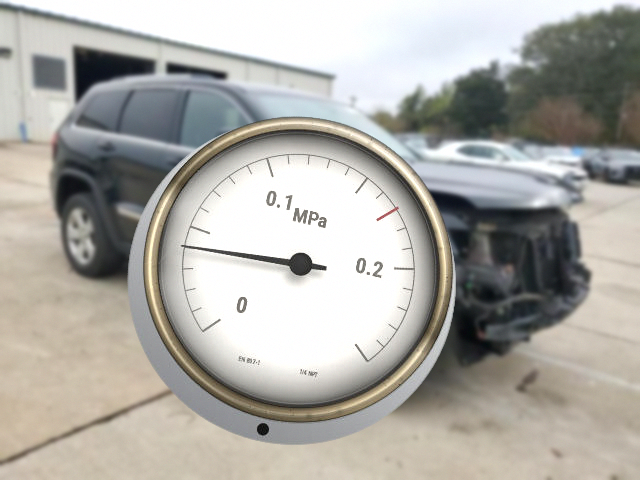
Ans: 0.04,MPa
